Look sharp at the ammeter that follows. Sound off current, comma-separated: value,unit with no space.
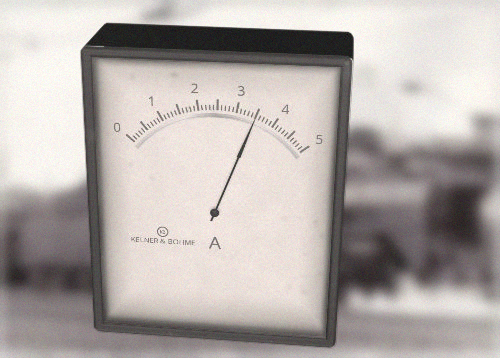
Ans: 3.5,A
